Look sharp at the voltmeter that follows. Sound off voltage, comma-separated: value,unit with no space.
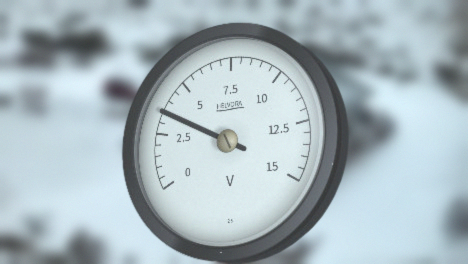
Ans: 3.5,V
